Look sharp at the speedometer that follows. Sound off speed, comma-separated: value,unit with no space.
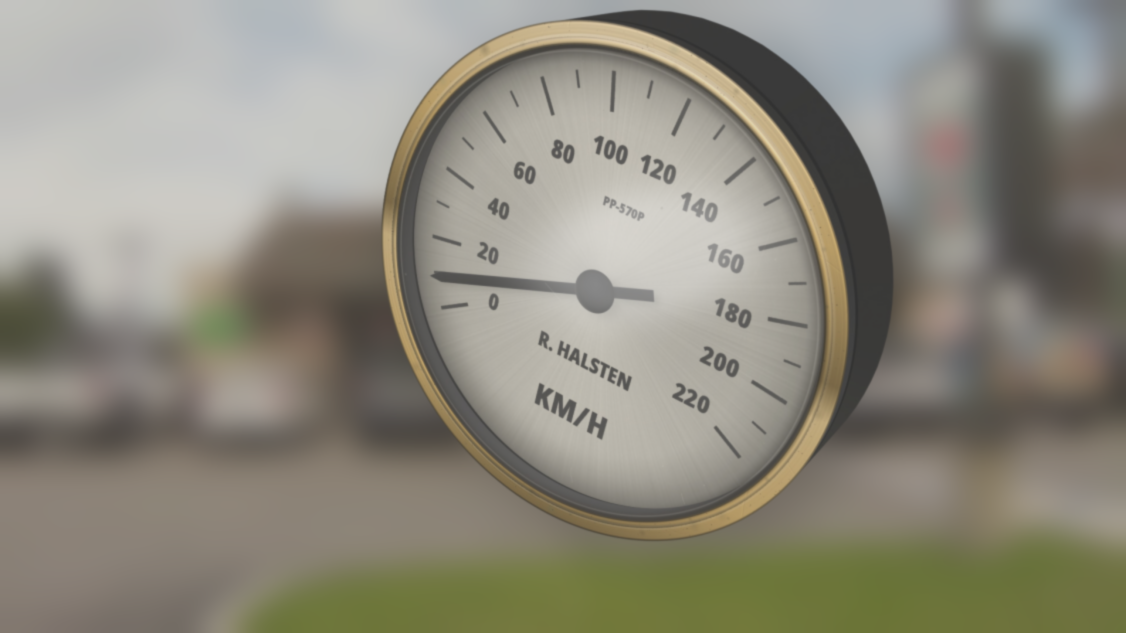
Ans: 10,km/h
